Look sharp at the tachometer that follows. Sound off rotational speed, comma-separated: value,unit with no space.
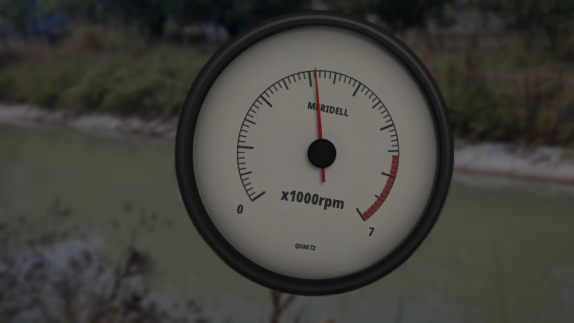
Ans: 3100,rpm
